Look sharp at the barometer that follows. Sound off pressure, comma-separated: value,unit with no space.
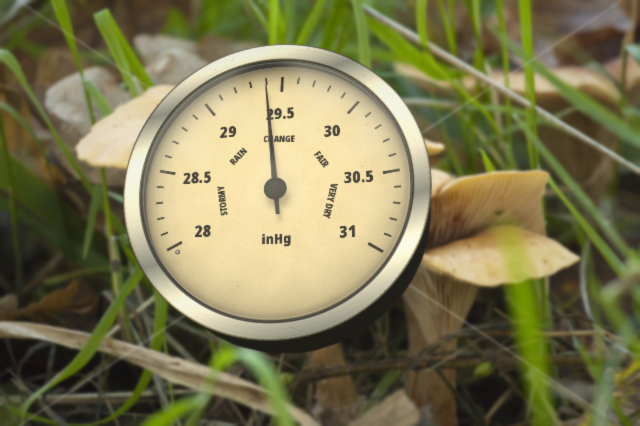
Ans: 29.4,inHg
